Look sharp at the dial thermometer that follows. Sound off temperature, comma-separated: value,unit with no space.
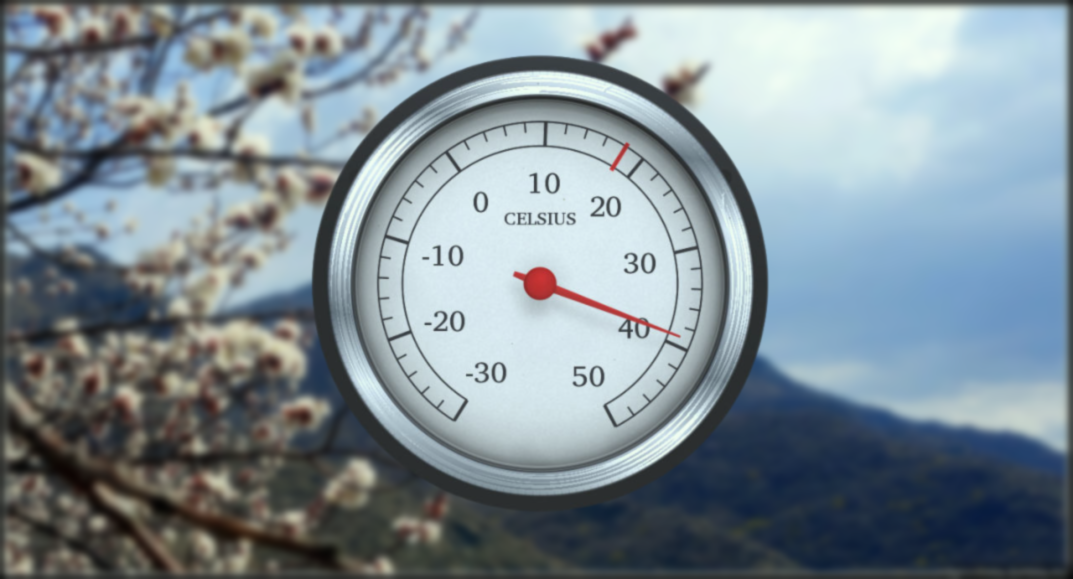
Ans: 39,°C
